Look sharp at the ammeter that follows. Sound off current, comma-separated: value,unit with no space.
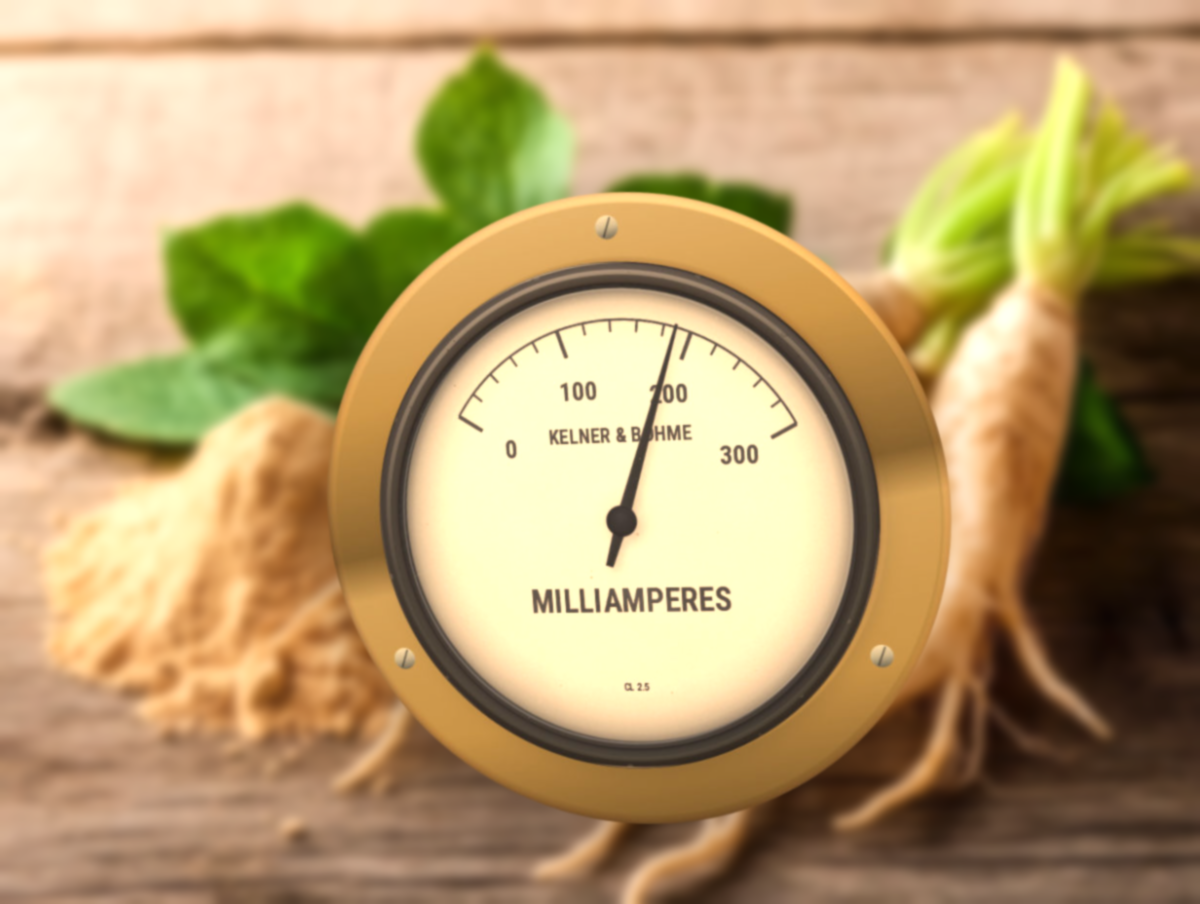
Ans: 190,mA
